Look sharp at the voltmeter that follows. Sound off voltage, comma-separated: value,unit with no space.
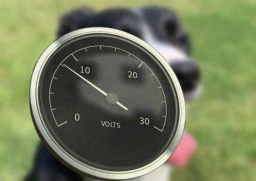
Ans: 8,V
